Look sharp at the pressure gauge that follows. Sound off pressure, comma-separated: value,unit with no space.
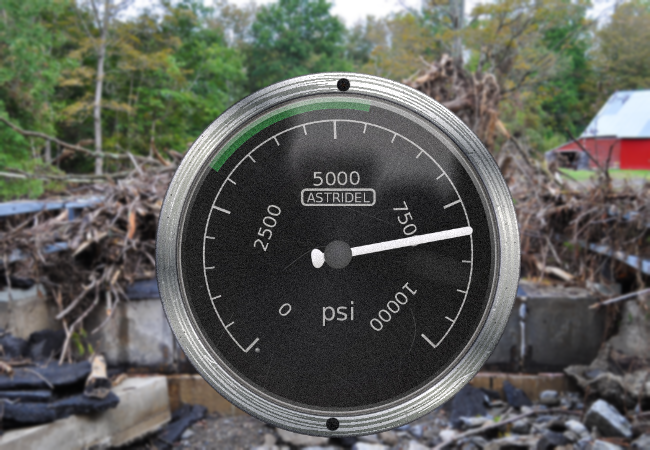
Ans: 8000,psi
